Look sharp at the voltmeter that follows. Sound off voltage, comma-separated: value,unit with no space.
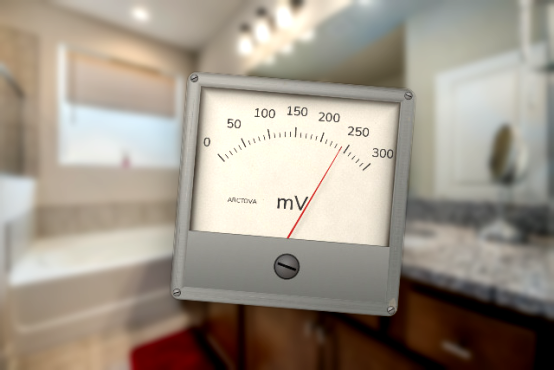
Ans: 240,mV
